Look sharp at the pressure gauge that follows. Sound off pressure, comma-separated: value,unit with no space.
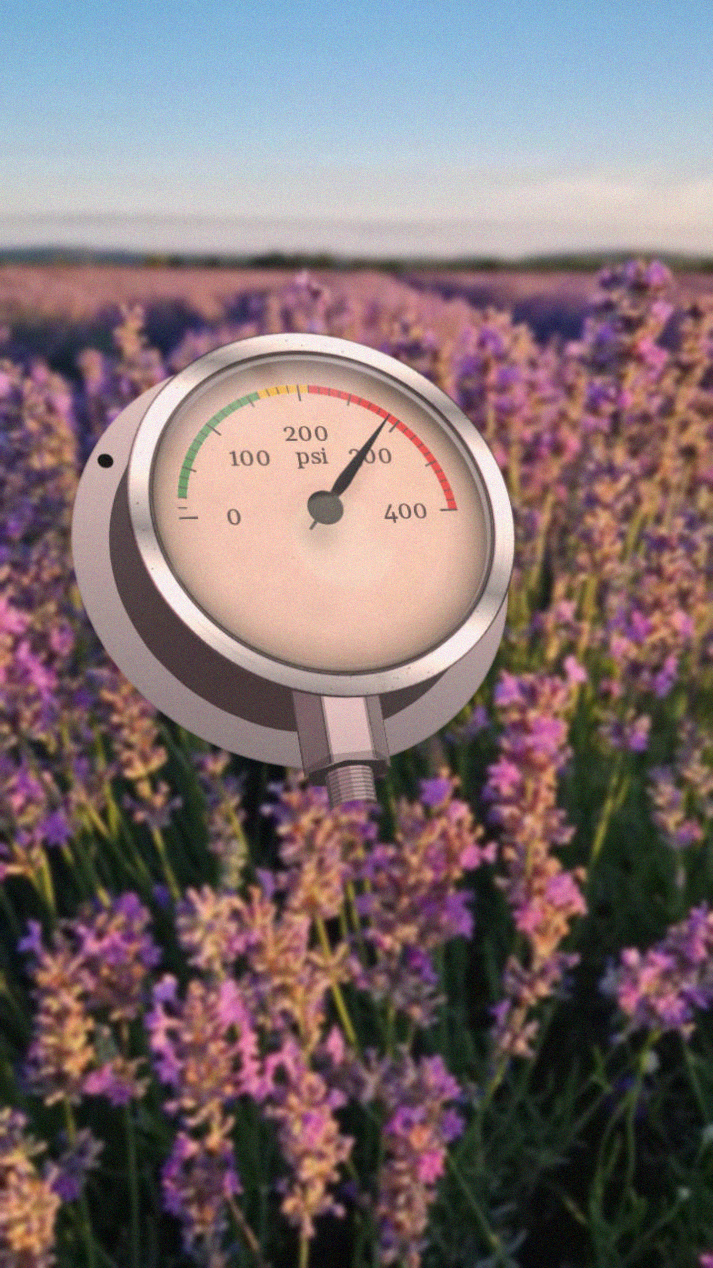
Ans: 290,psi
